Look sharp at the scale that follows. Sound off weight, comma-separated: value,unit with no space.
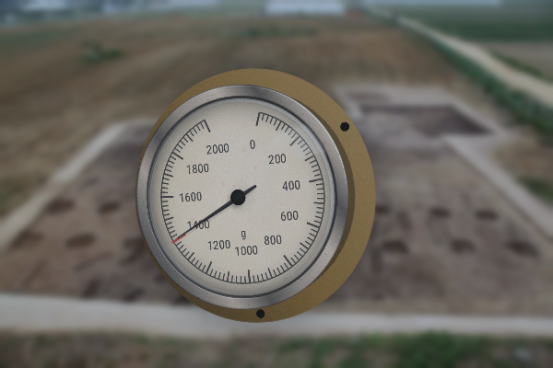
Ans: 1400,g
